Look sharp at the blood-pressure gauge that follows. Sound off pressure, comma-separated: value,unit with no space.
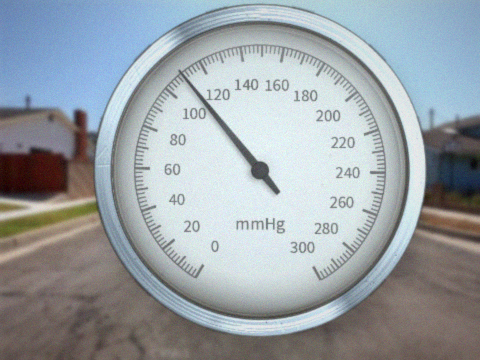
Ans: 110,mmHg
